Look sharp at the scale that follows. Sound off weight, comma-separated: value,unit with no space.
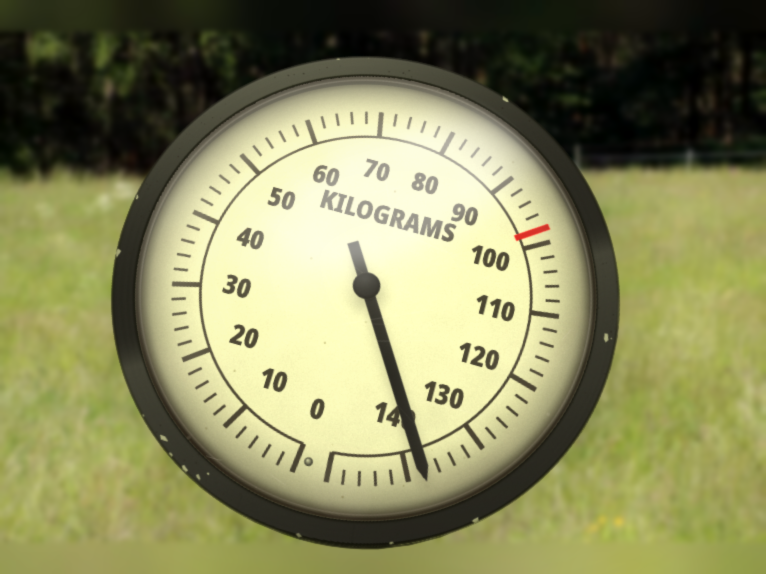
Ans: 138,kg
